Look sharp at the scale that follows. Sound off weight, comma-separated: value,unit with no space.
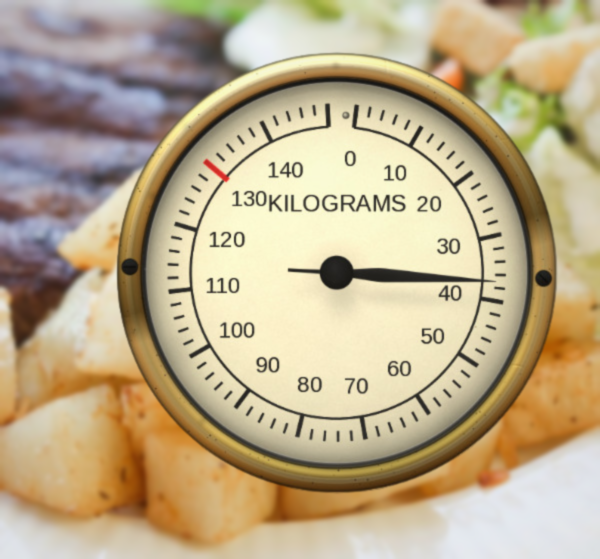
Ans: 37,kg
